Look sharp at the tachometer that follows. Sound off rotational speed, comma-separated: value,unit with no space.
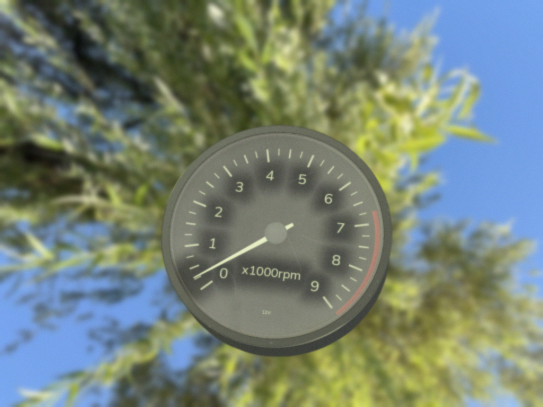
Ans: 250,rpm
